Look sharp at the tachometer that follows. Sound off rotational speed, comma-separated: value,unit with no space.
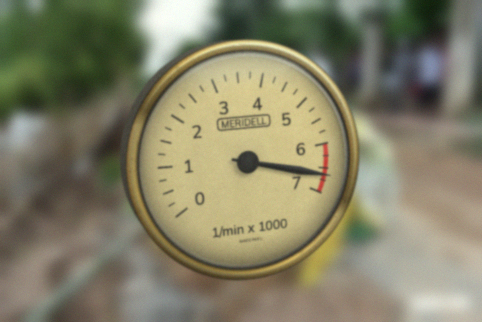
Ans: 6625,rpm
